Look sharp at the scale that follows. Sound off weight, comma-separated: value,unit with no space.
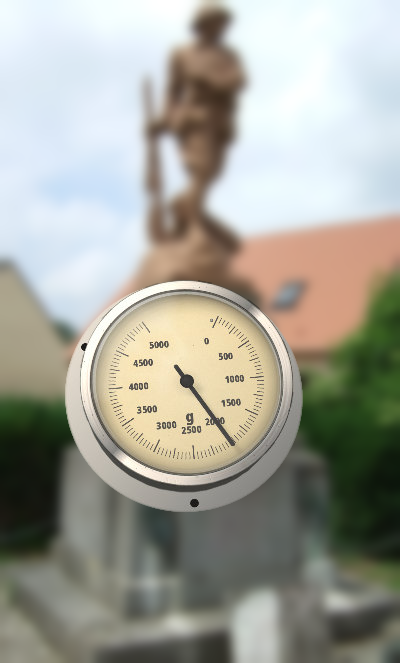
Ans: 2000,g
